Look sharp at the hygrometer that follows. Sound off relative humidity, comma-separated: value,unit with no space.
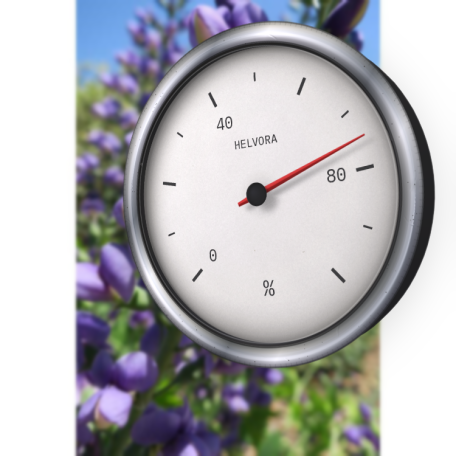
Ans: 75,%
